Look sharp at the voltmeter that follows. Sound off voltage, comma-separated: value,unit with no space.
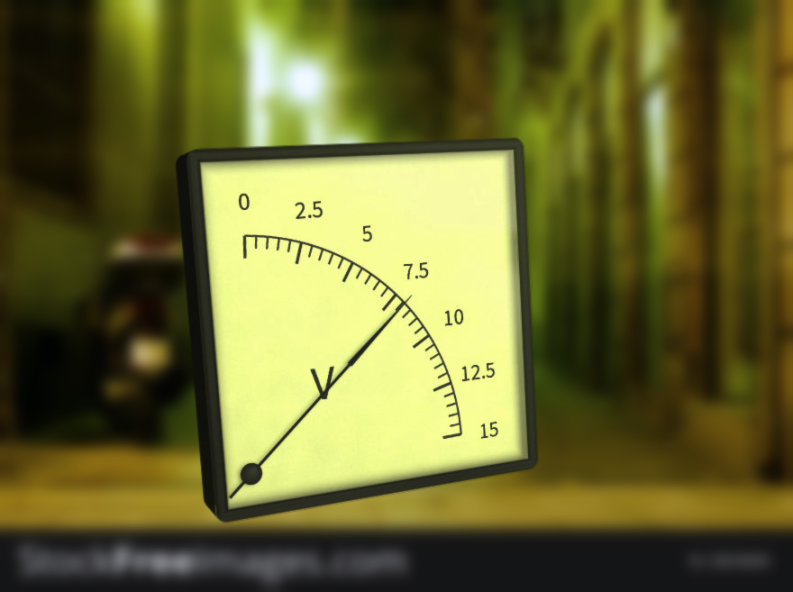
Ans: 8,V
